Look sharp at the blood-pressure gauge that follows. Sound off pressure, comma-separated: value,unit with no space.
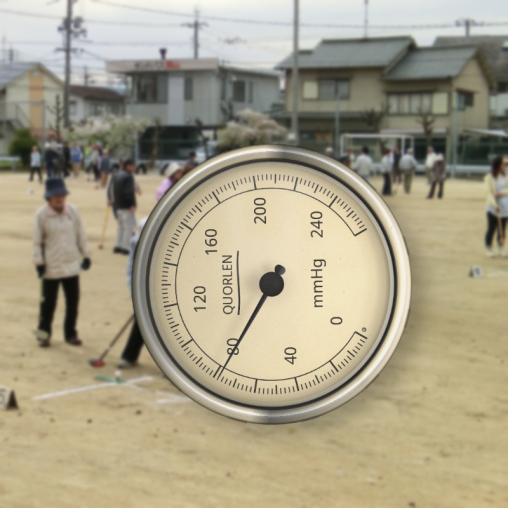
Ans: 78,mmHg
